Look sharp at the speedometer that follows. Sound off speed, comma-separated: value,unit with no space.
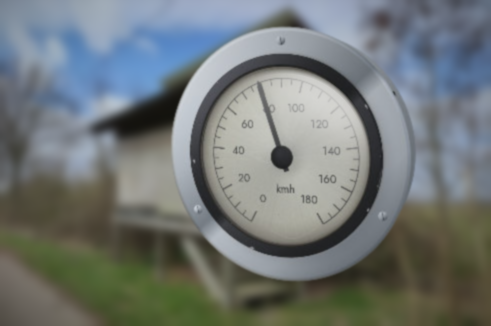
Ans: 80,km/h
